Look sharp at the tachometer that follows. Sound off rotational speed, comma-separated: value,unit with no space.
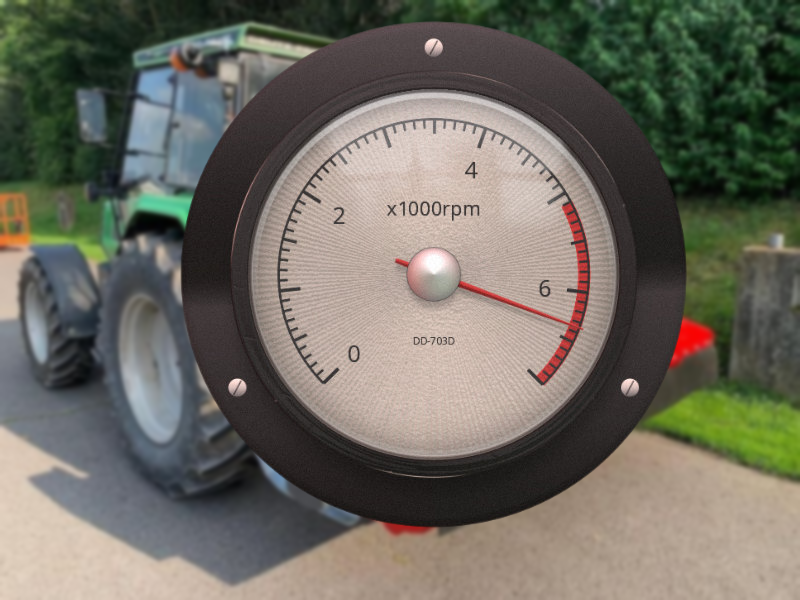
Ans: 6350,rpm
